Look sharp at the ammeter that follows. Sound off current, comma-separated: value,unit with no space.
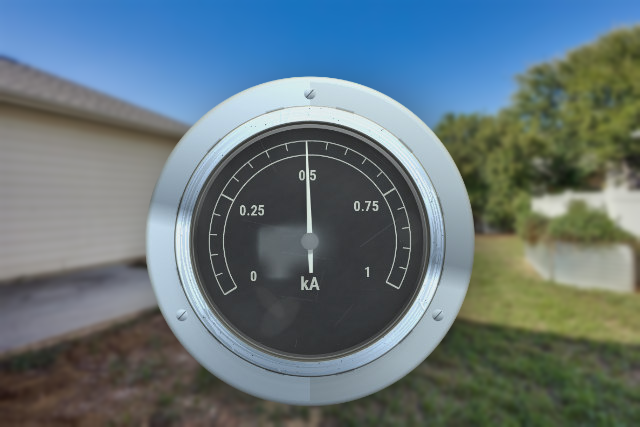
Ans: 0.5,kA
